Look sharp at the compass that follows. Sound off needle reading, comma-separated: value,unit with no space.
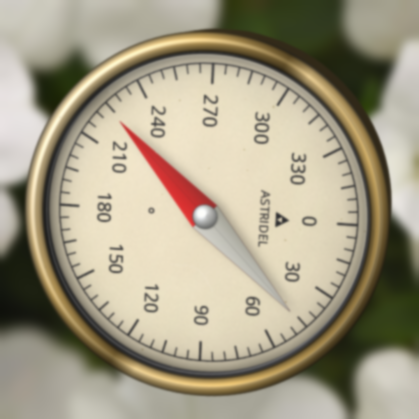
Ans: 225,°
